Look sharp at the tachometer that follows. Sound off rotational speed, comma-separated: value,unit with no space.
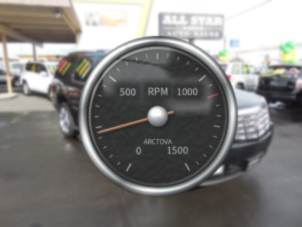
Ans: 225,rpm
